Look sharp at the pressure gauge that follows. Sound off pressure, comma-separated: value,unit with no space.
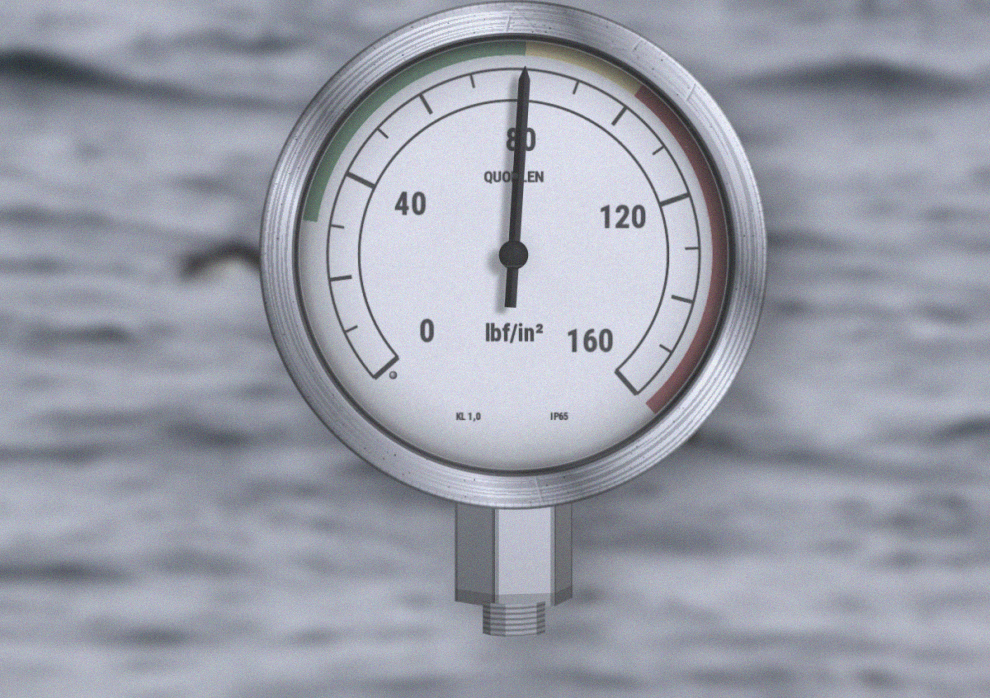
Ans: 80,psi
